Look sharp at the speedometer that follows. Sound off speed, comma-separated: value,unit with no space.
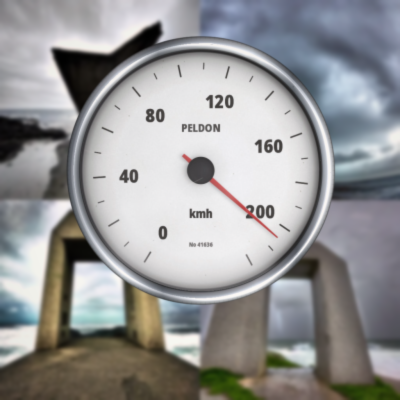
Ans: 205,km/h
